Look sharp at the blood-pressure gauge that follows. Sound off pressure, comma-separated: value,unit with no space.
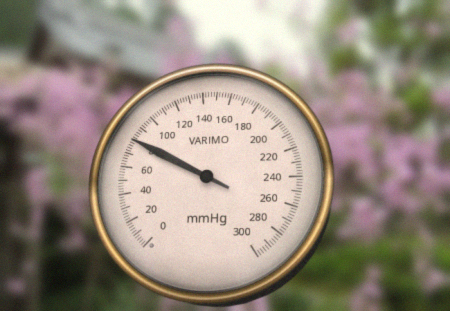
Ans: 80,mmHg
